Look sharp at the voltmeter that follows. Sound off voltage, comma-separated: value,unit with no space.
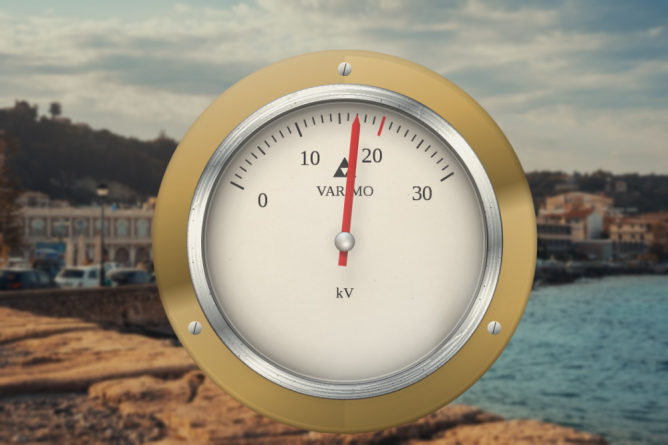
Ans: 17,kV
